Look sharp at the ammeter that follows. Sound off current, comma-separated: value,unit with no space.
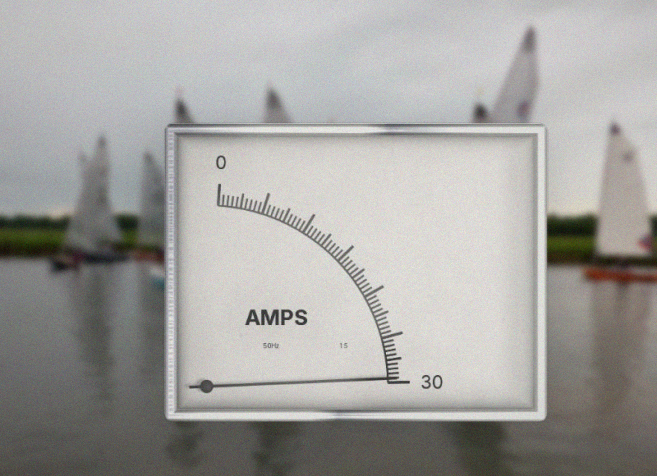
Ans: 29.5,A
